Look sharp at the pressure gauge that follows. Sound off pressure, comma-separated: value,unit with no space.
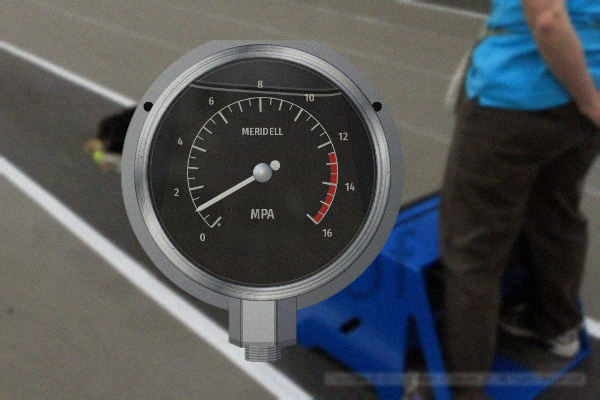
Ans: 1,MPa
